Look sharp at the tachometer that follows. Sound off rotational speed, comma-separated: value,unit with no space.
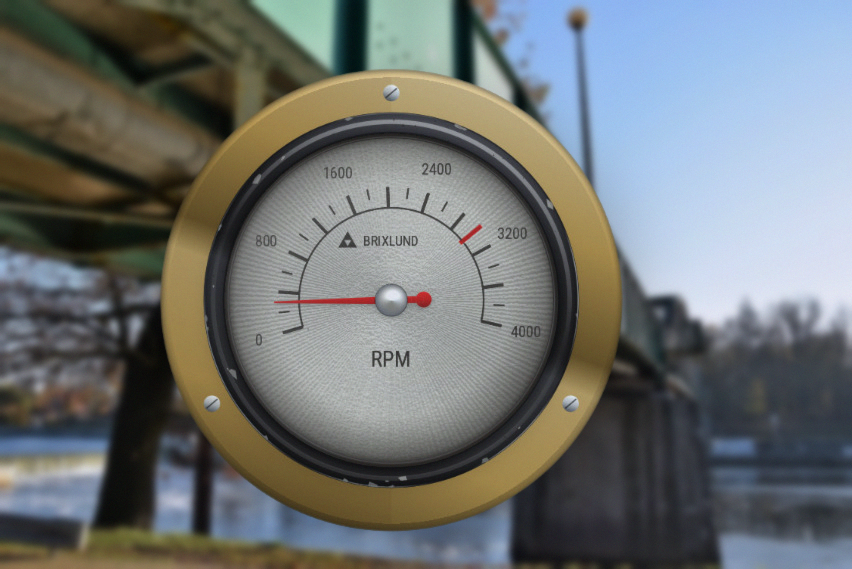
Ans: 300,rpm
